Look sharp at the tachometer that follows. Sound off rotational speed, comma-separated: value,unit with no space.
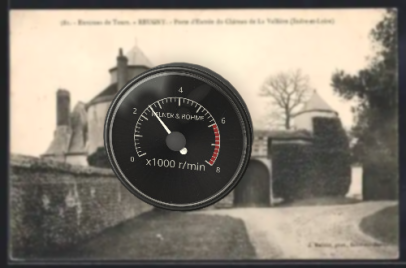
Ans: 2600,rpm
